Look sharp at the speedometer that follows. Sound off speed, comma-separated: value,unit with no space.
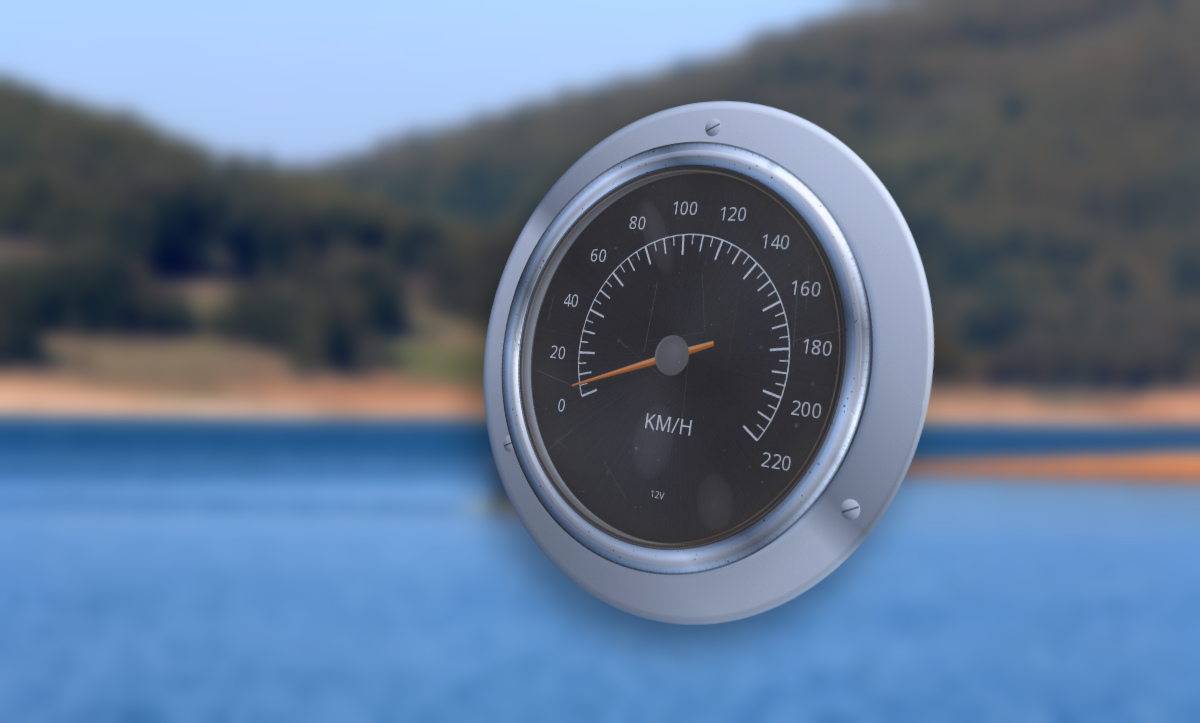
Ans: 5,km/h
